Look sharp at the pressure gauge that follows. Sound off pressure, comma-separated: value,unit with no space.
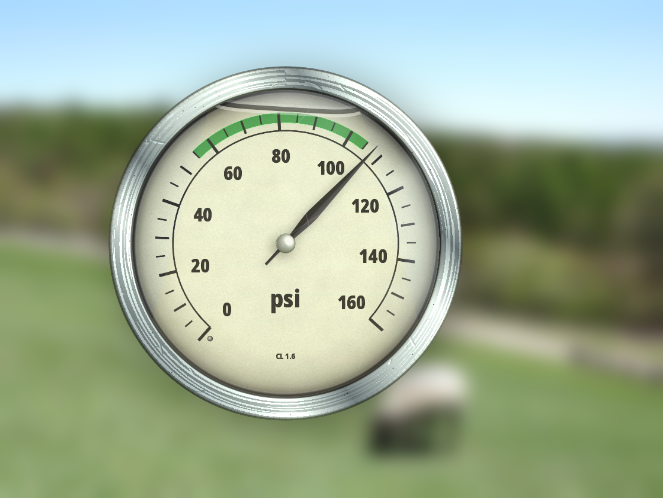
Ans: 107.5,psi
